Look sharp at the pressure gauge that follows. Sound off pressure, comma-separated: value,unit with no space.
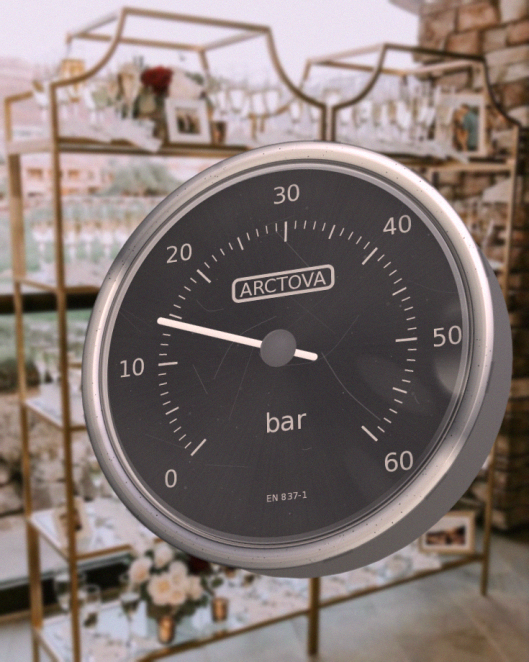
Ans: 14,bar
